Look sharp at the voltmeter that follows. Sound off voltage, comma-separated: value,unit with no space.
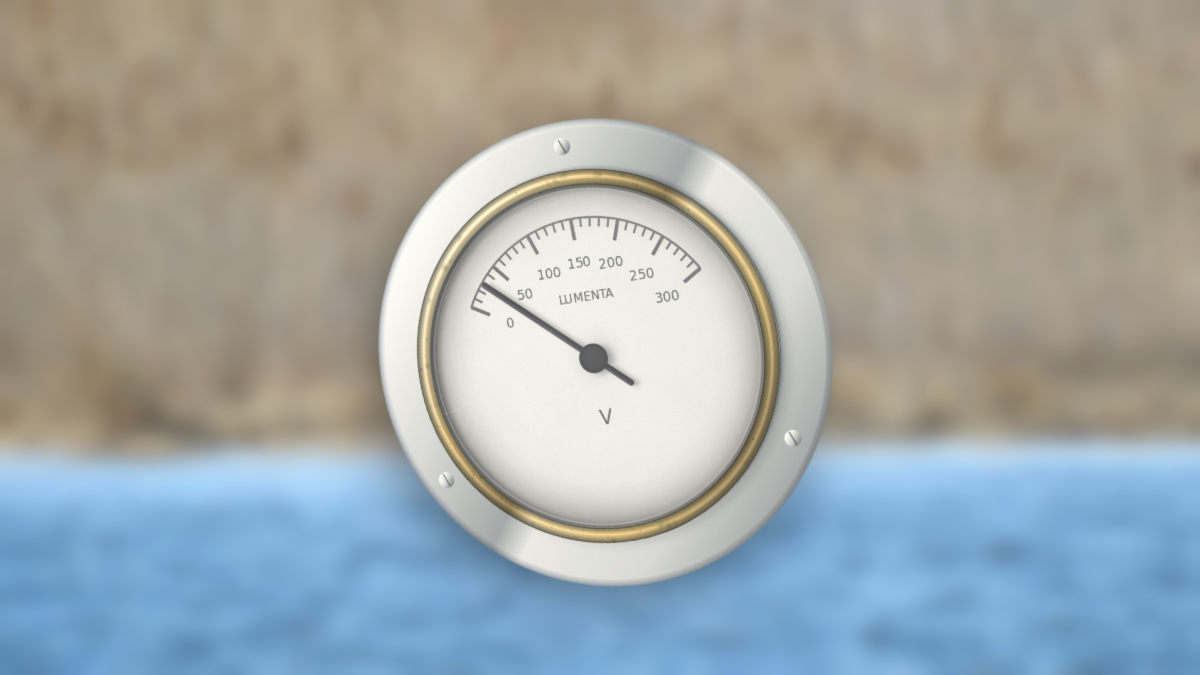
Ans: 30,V
